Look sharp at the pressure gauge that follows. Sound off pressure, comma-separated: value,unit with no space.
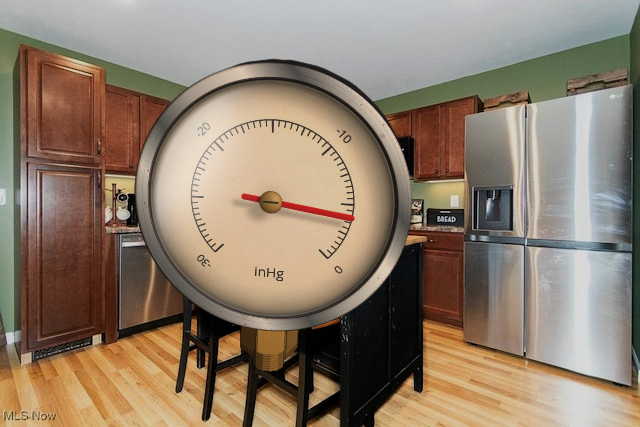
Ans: -4,inHg
